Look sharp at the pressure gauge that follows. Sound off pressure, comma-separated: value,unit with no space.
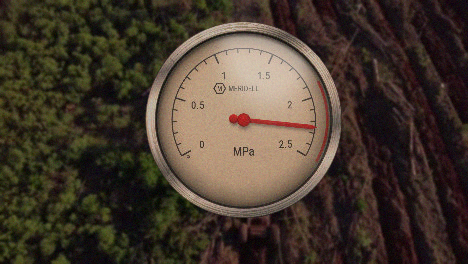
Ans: 2.25,MPa
